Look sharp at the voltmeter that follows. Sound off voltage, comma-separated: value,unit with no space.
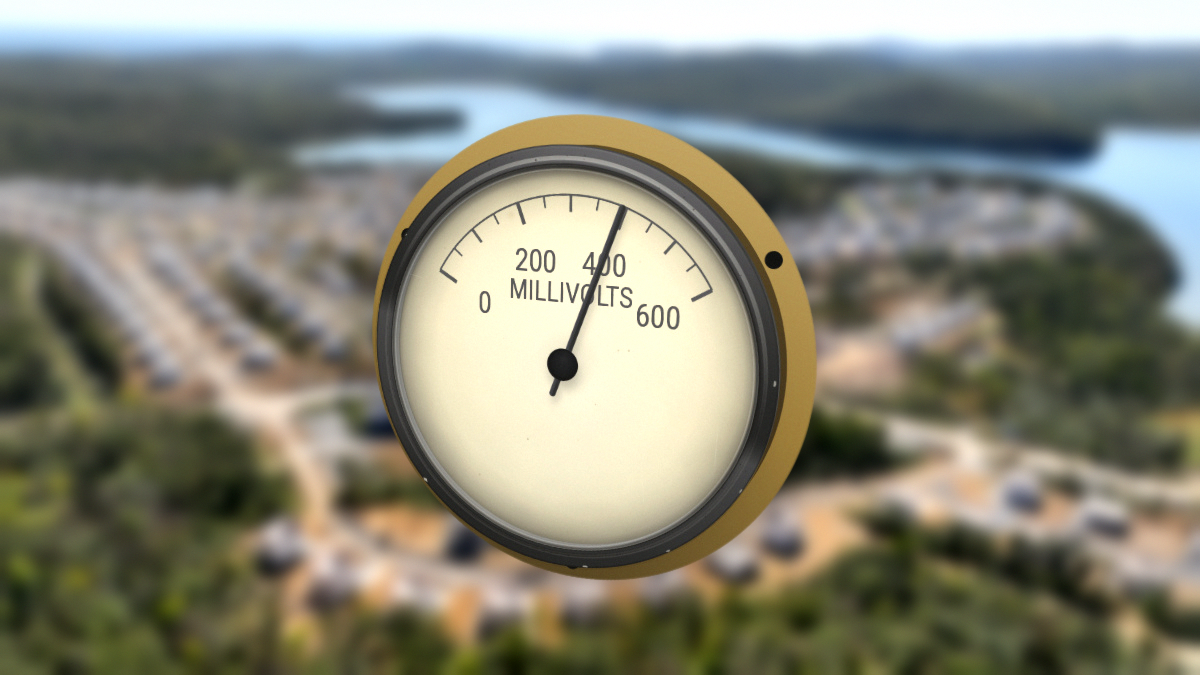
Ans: 400,mV
